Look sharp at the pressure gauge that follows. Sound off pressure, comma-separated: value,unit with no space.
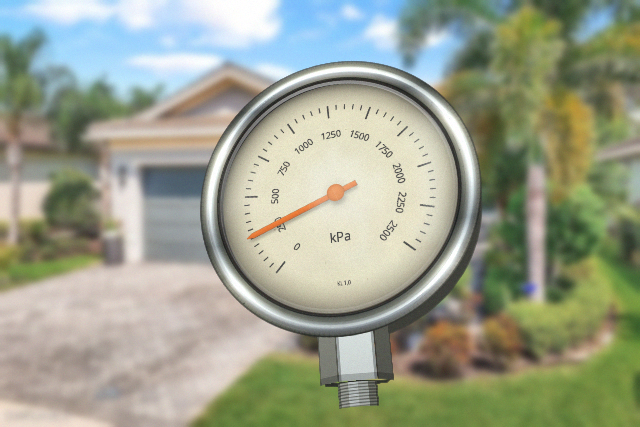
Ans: 250,kPa
